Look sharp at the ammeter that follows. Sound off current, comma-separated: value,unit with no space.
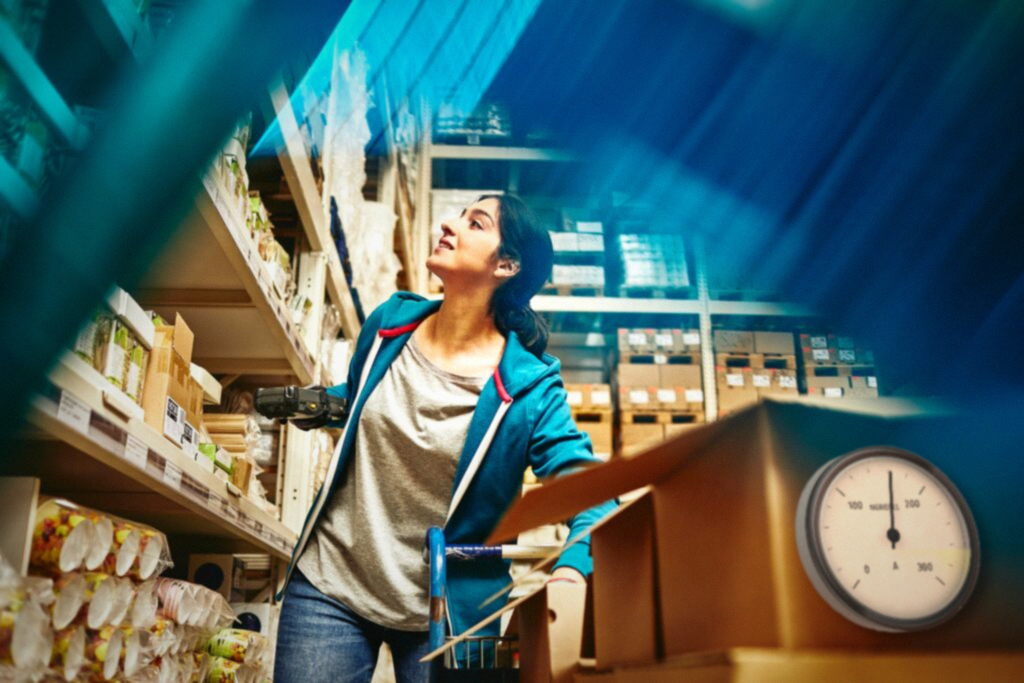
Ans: 160,A
